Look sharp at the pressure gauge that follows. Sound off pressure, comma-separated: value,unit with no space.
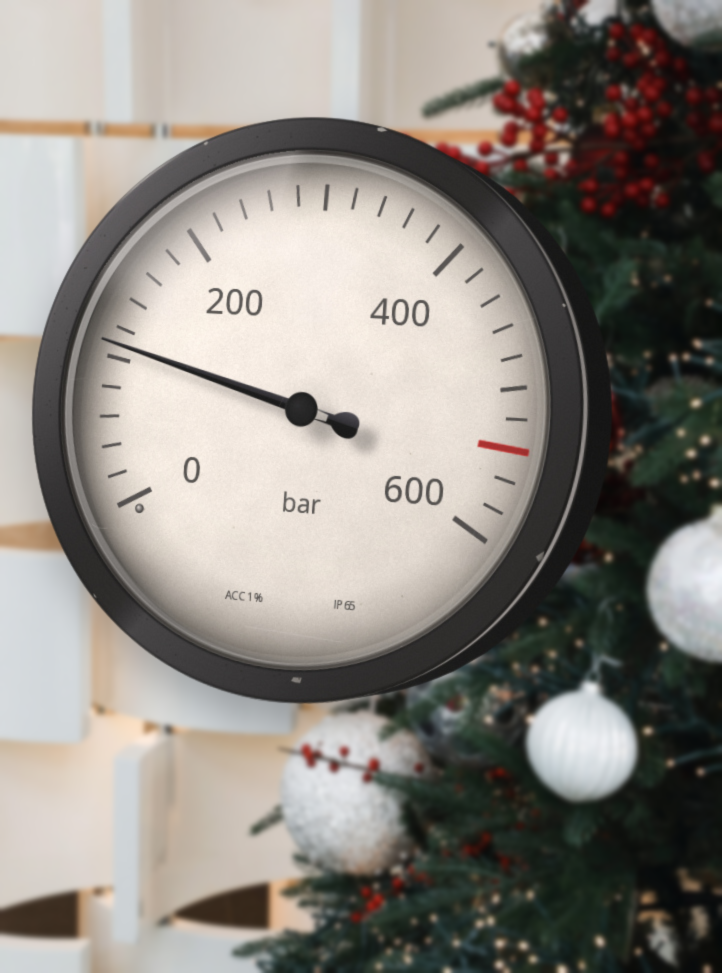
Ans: 110,bar
